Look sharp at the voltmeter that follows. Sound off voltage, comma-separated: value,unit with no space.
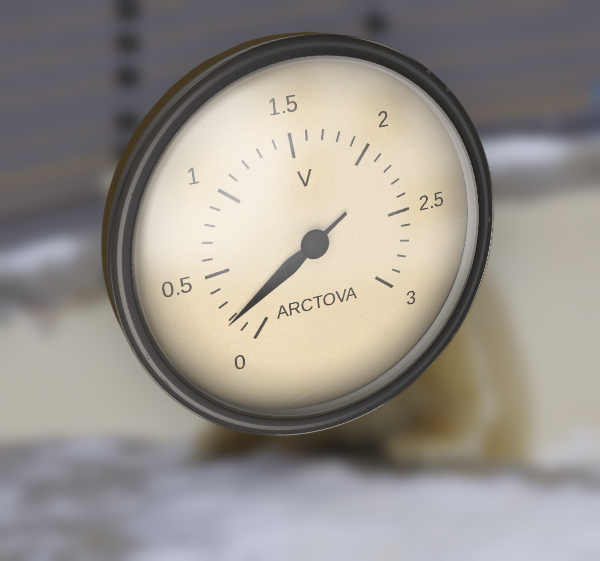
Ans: 0.2,V
